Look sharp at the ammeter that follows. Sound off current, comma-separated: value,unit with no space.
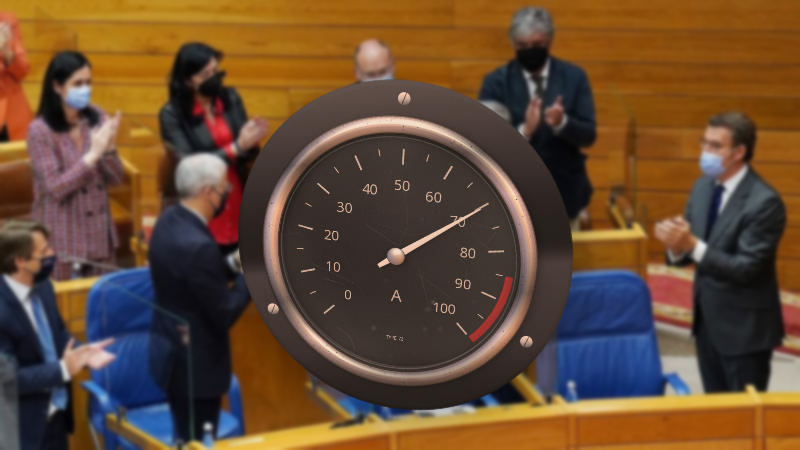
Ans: 70,A
